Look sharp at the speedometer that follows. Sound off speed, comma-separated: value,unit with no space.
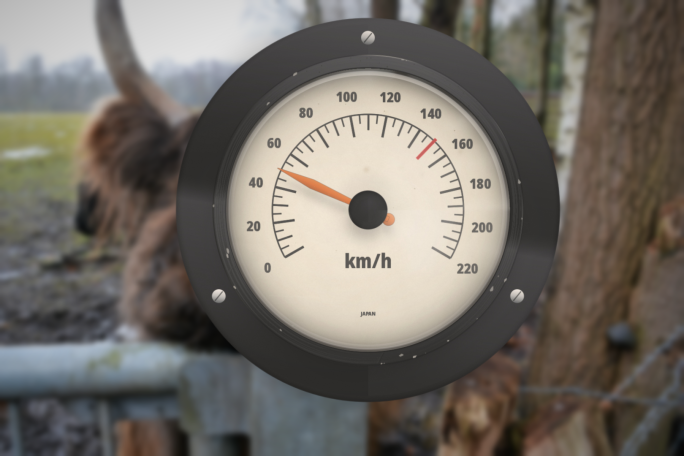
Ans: 50,km/h
